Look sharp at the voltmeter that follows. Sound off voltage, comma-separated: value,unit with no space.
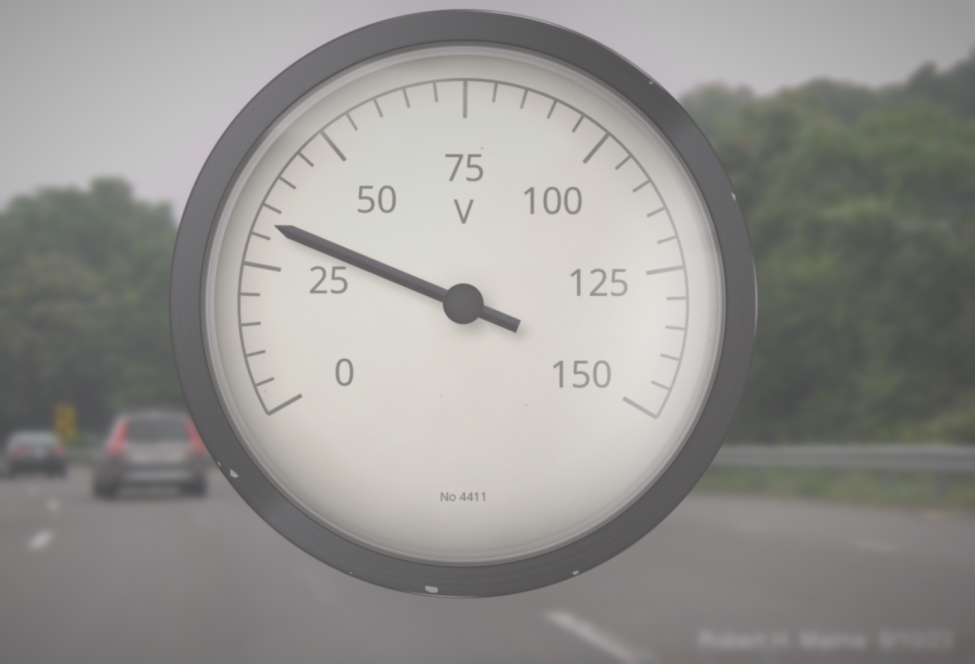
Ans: 32.5,V
